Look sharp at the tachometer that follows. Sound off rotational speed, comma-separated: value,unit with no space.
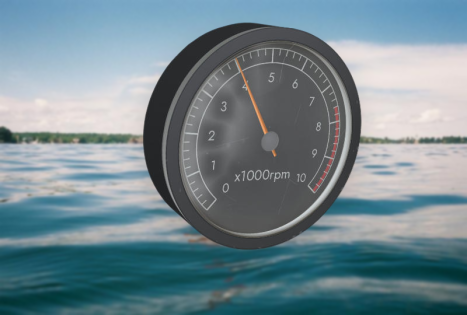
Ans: 4000,rpm
